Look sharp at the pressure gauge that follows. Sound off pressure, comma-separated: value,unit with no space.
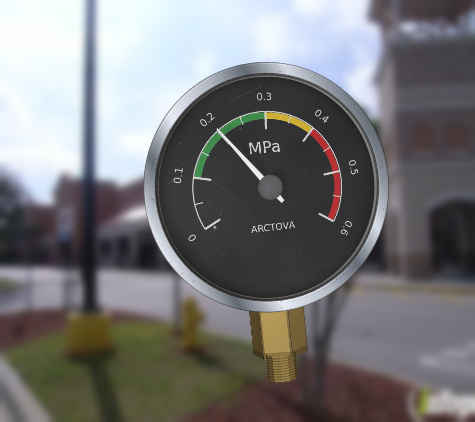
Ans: 0.2,MPa
